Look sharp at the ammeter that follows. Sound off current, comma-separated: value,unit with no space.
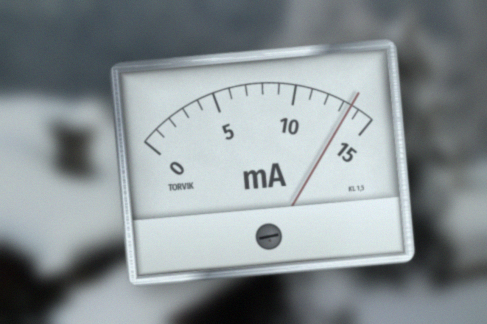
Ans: 13.5,mA
